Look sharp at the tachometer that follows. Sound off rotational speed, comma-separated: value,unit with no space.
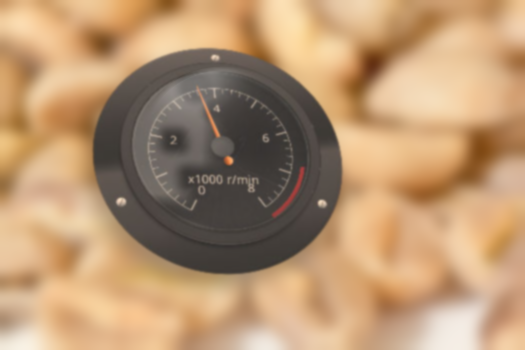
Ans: 3600,rpm
